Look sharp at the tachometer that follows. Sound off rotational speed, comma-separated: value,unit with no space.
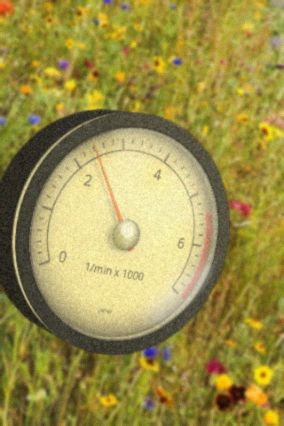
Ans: 2400,rpm
